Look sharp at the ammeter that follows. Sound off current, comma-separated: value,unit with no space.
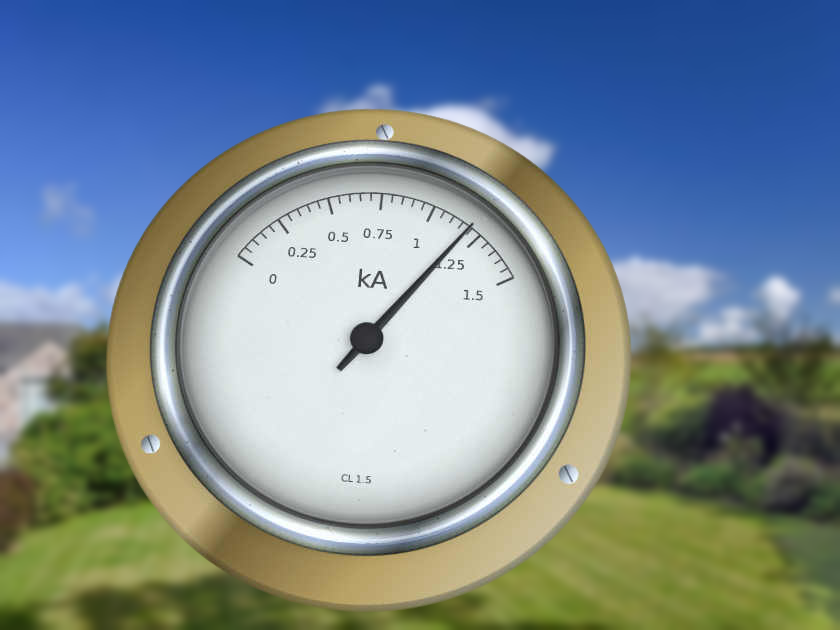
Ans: 1.2,kA
